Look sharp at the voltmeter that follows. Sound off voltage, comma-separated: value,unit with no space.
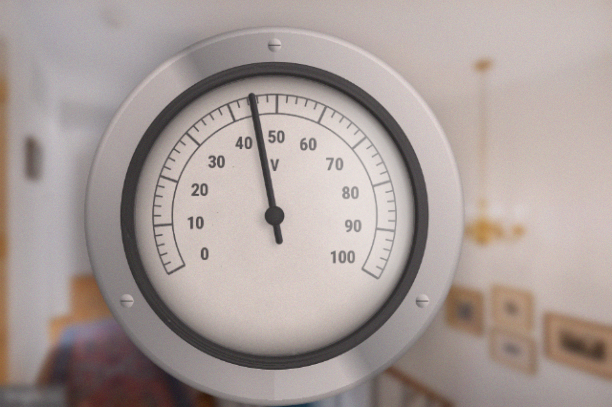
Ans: 45,V
